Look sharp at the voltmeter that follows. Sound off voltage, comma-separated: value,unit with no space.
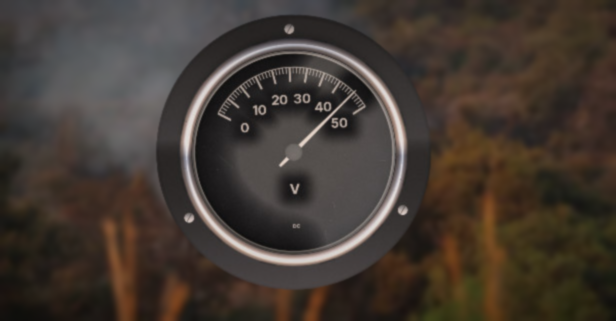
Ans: 45,V
